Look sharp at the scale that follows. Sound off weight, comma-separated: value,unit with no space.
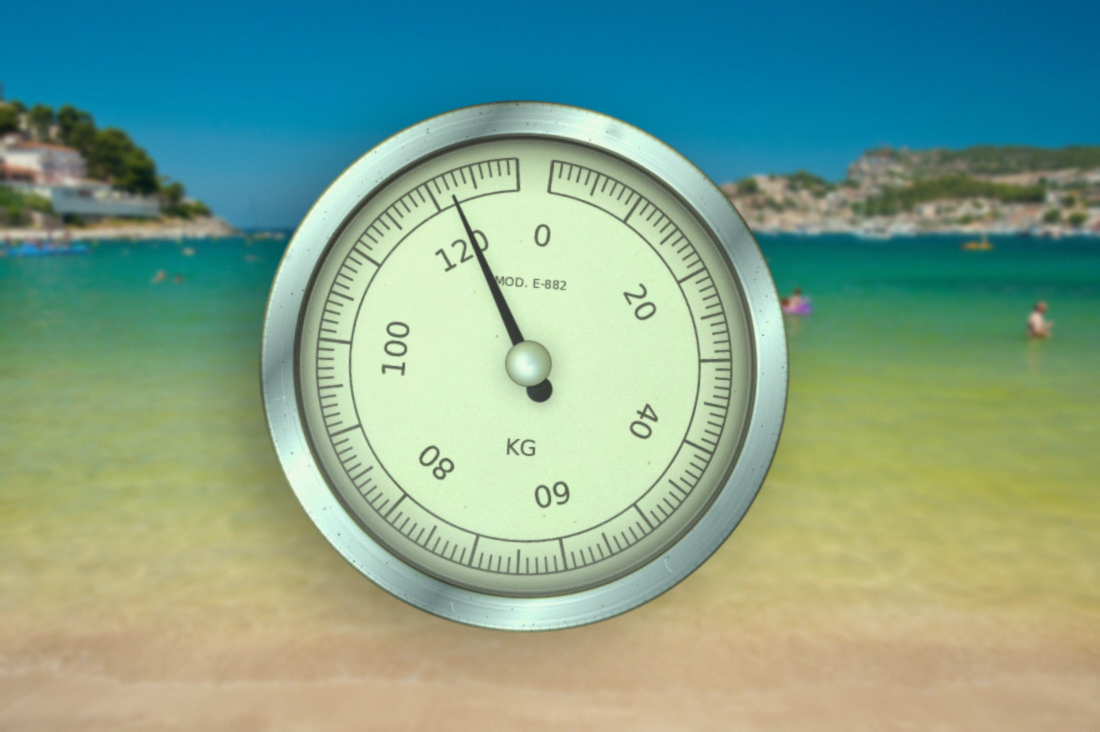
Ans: 122,kg
